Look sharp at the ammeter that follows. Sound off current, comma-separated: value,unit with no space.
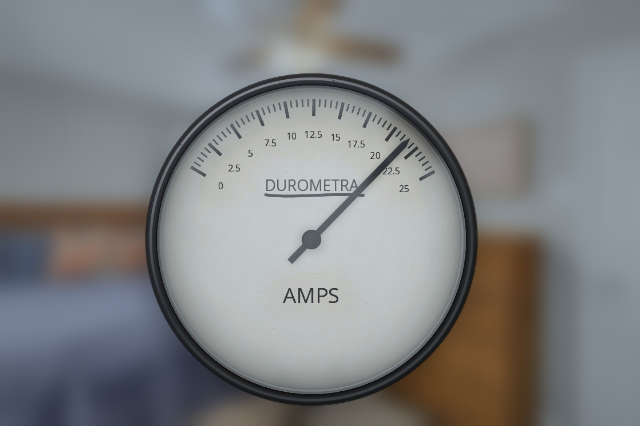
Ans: 21.5,A
